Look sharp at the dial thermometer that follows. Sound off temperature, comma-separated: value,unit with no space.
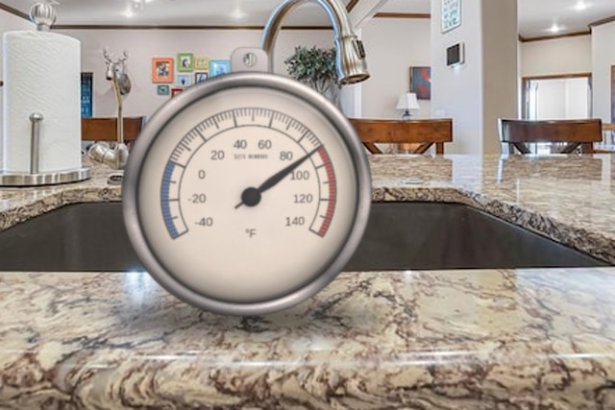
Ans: 90,°F
